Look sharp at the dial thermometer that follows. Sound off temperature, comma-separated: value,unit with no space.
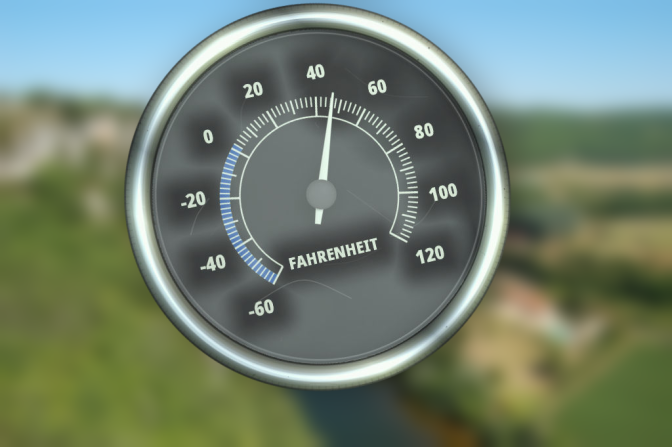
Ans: 46,°F
